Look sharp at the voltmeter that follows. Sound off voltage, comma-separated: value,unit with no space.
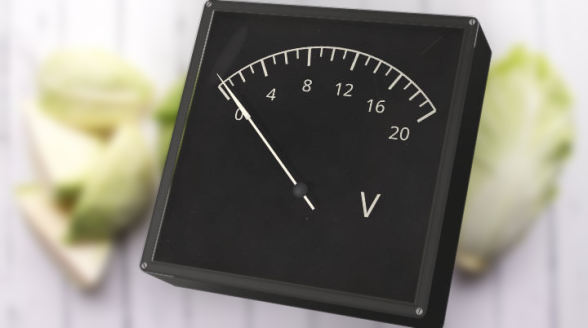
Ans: 0.5,V
